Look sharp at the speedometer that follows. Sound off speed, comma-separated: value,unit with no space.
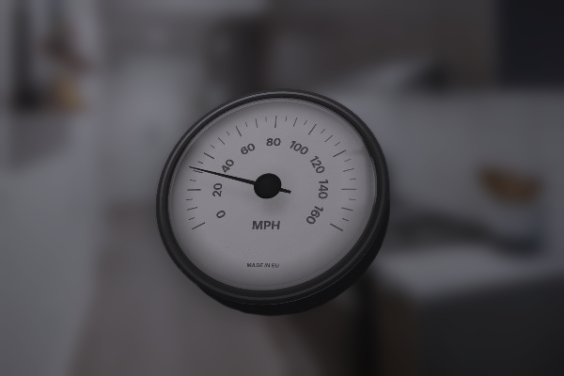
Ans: 30,mph
